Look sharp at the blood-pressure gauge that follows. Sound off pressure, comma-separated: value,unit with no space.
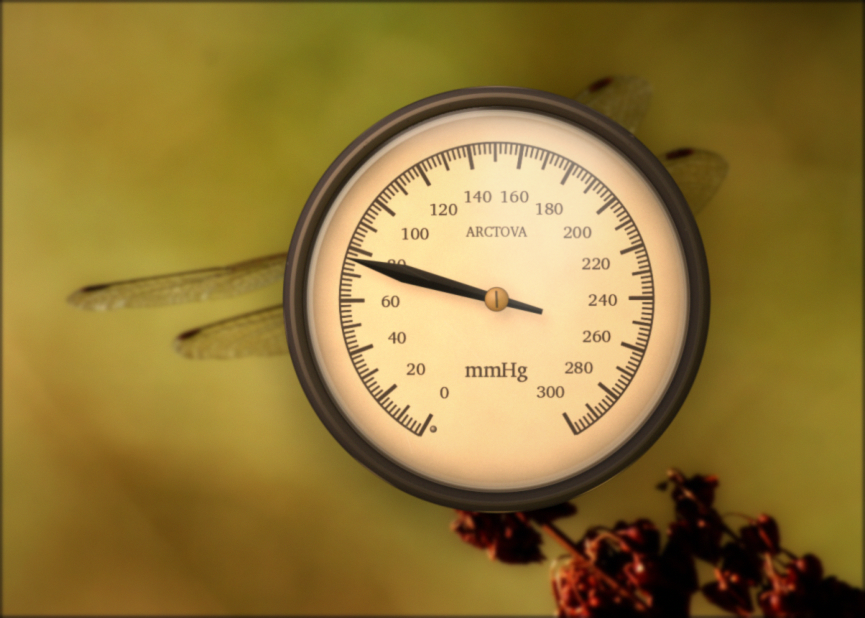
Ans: 76,mmHg
